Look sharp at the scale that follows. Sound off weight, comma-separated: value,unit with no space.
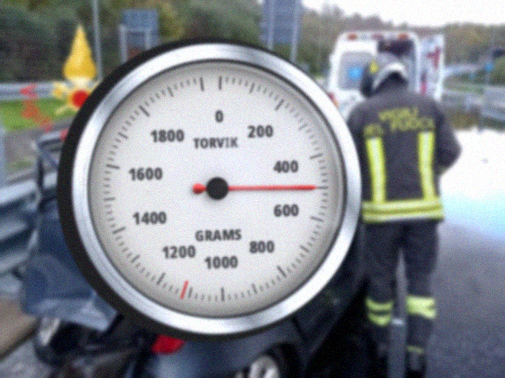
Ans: 500,g
